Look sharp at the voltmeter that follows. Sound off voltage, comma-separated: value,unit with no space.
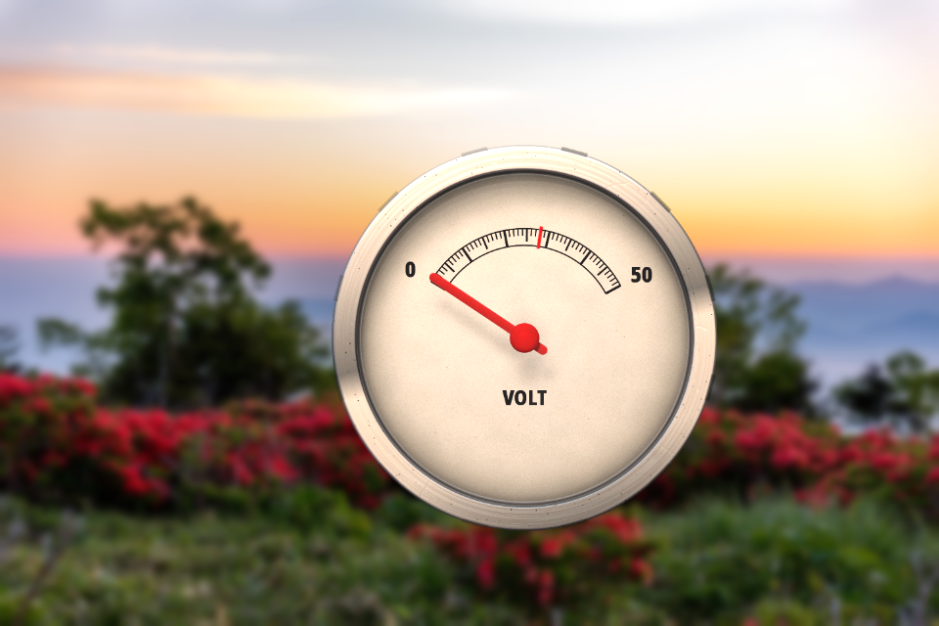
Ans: 1,V
